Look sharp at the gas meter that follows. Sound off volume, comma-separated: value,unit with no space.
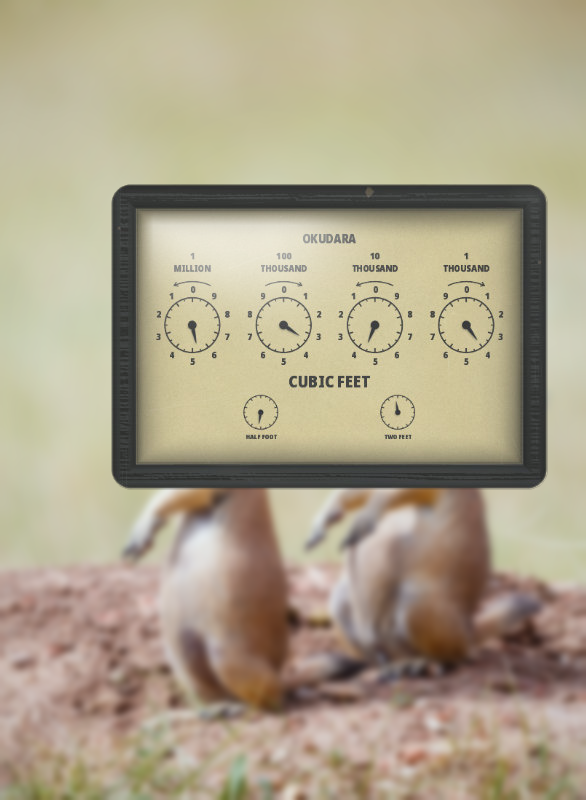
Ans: 534400,ft³
